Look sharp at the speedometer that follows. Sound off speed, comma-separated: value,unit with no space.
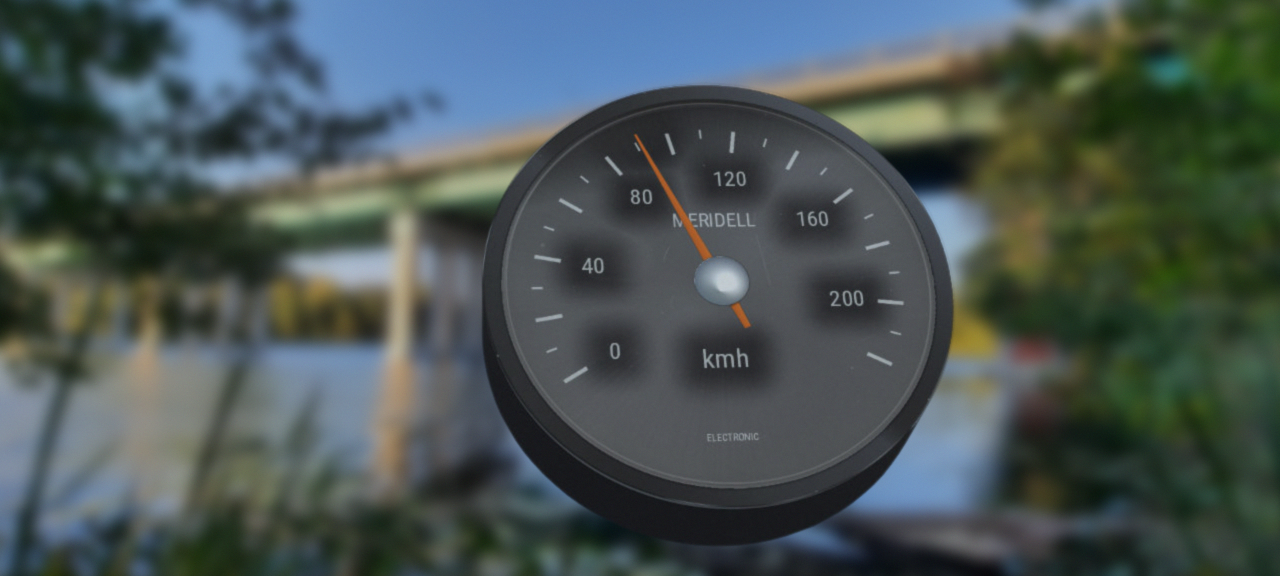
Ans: 90,km/h
